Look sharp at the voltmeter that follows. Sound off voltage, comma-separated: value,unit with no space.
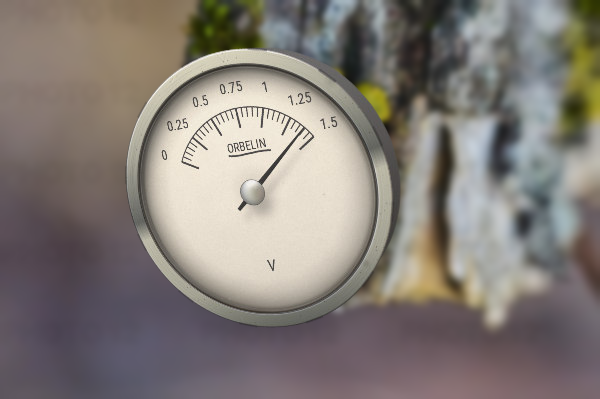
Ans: 1.4,V
